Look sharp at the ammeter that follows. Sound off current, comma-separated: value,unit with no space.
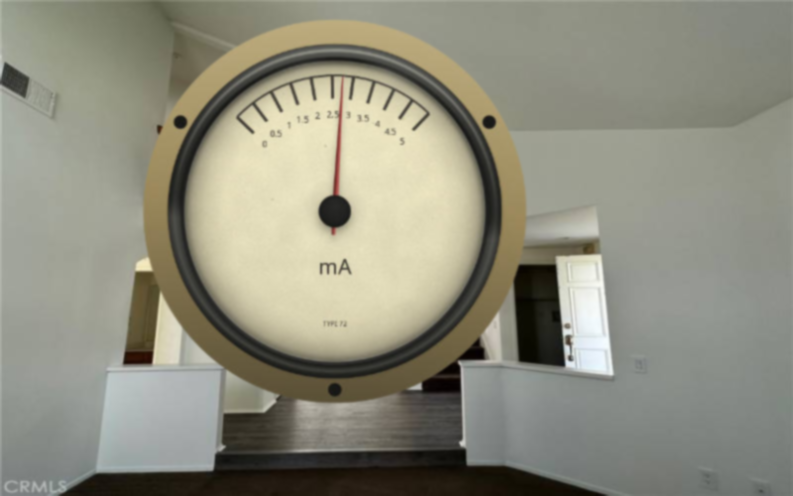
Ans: 2.75,mA
